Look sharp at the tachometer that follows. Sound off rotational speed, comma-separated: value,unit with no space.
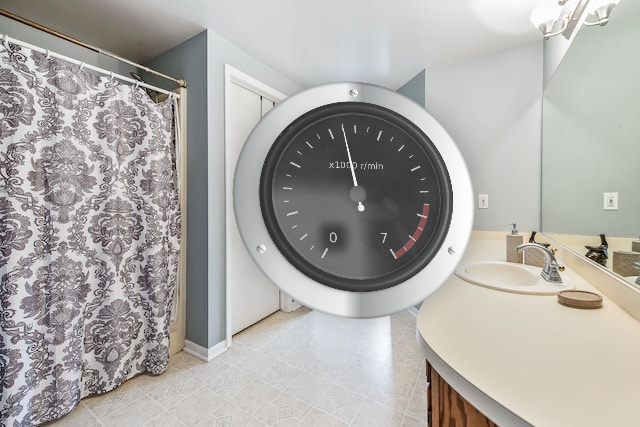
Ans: 3250,rpm
